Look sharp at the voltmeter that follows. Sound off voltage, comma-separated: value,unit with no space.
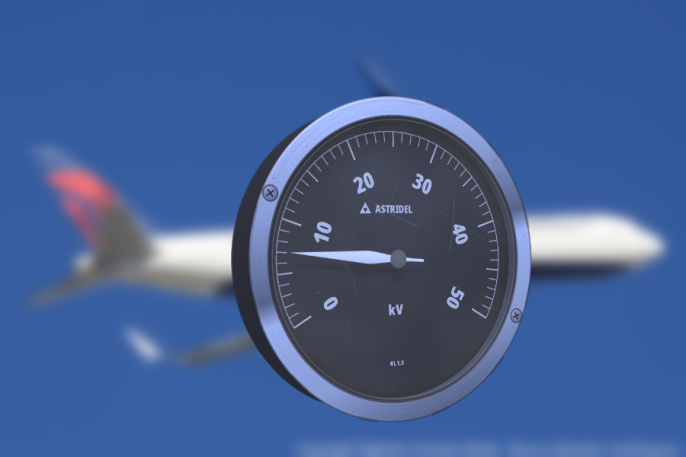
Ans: 7,kV
